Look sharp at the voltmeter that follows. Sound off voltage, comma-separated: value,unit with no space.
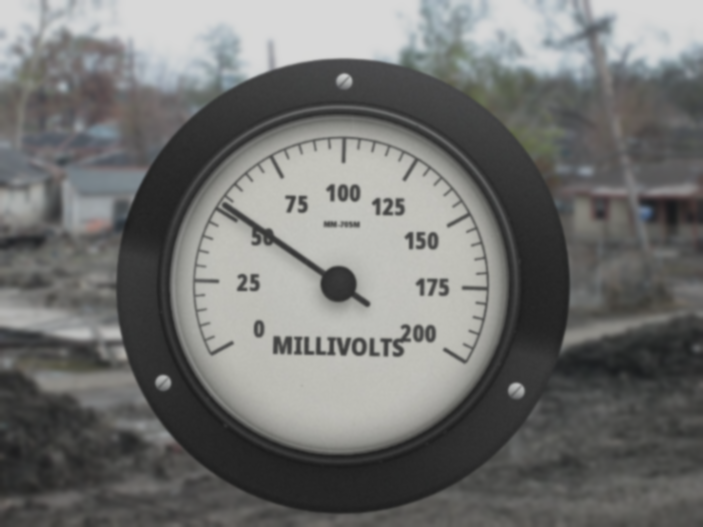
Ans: 52.5,mV
